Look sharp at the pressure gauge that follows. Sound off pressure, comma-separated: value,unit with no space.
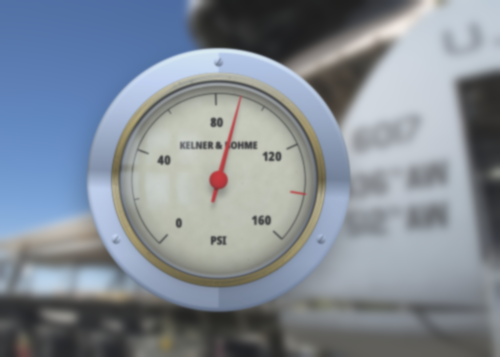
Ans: 90,psi
